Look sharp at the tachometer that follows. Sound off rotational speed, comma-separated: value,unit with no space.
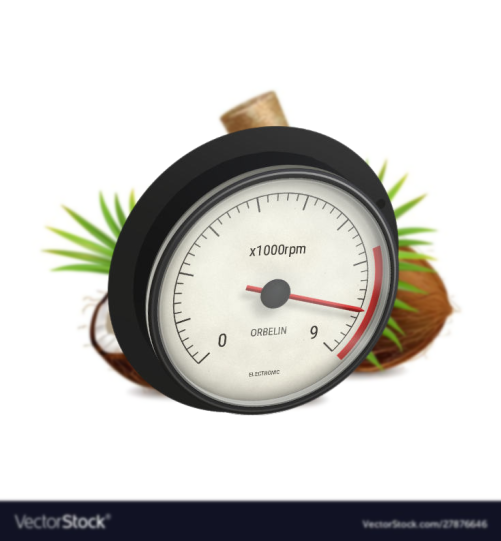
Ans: 8000,rpm
